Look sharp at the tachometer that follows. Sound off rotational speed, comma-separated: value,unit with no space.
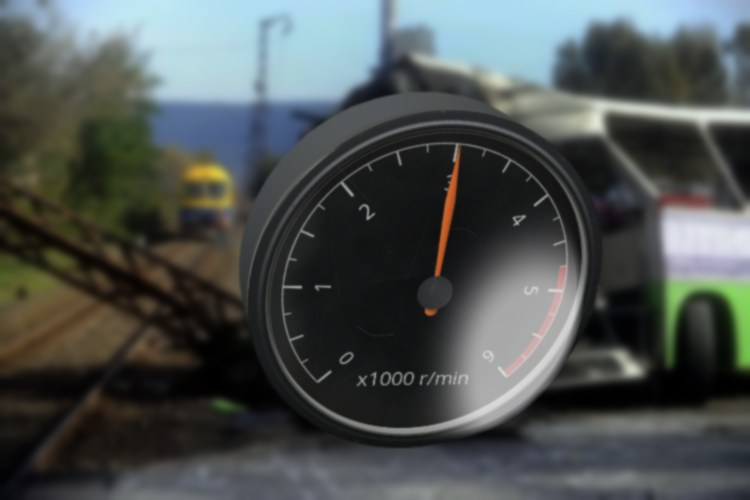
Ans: 3000,rpm
